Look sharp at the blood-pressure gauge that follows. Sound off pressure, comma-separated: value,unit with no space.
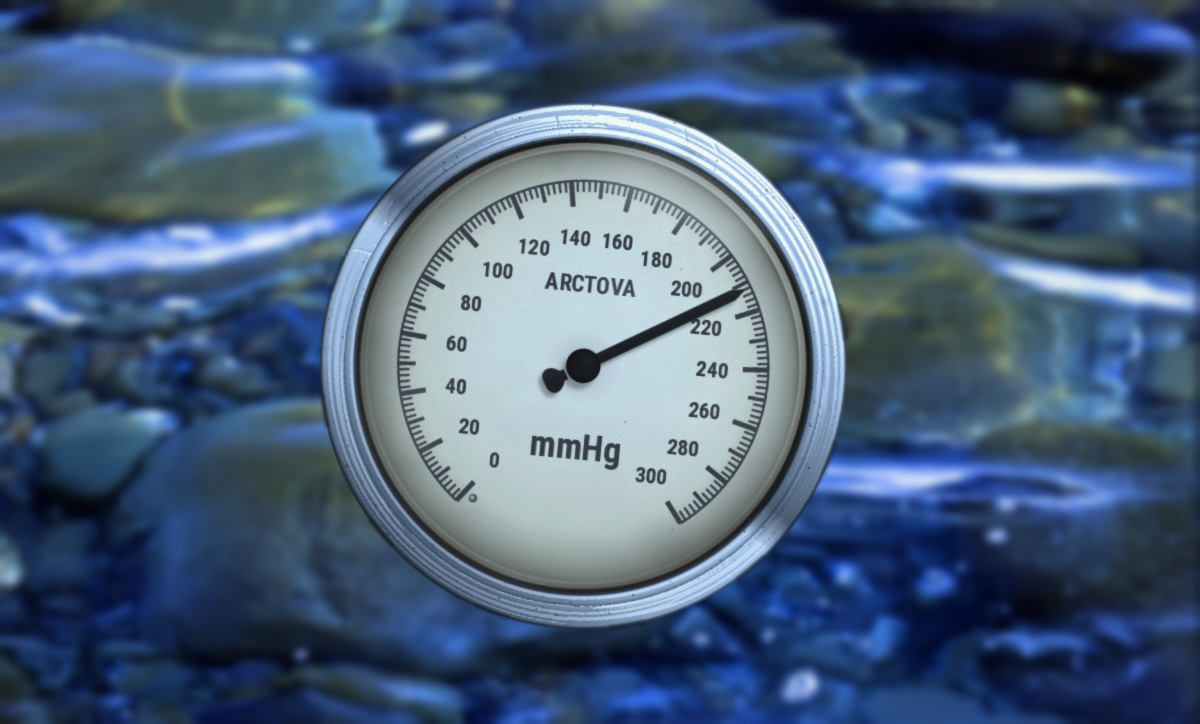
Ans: 212,mmHg
